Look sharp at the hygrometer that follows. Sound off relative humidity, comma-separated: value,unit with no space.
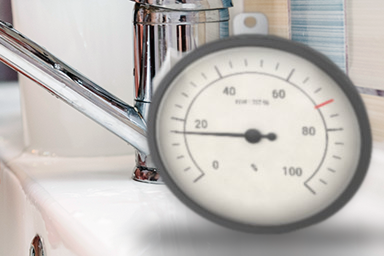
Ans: 16,%
